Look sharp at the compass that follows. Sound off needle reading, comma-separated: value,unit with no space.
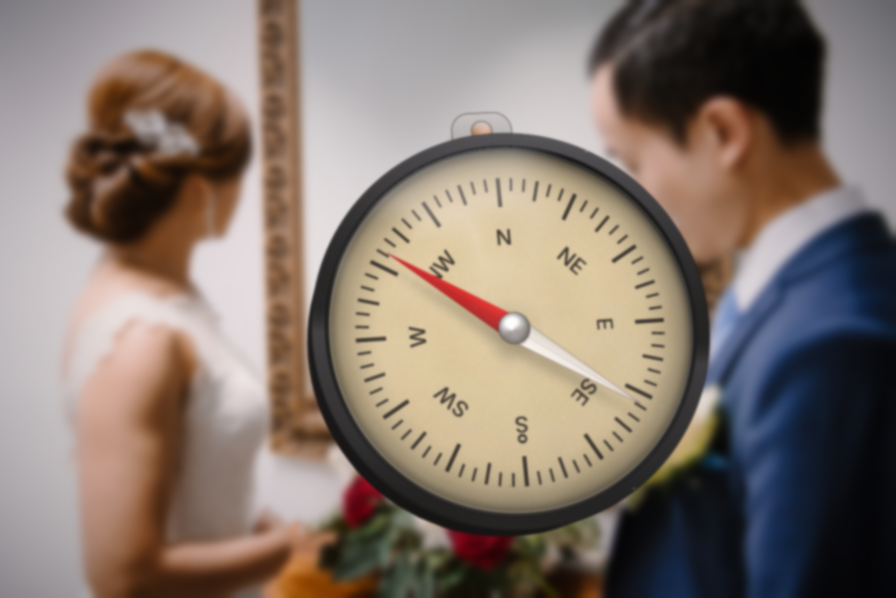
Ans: 305,°
